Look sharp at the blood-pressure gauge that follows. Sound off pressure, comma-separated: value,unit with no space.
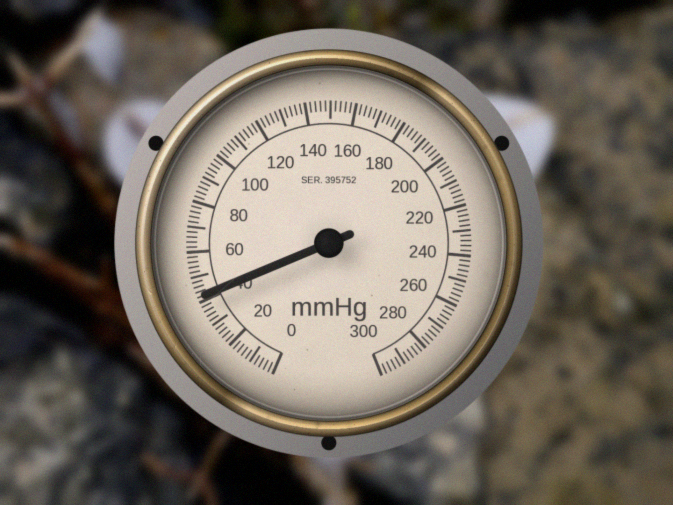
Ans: 42,mmHg
